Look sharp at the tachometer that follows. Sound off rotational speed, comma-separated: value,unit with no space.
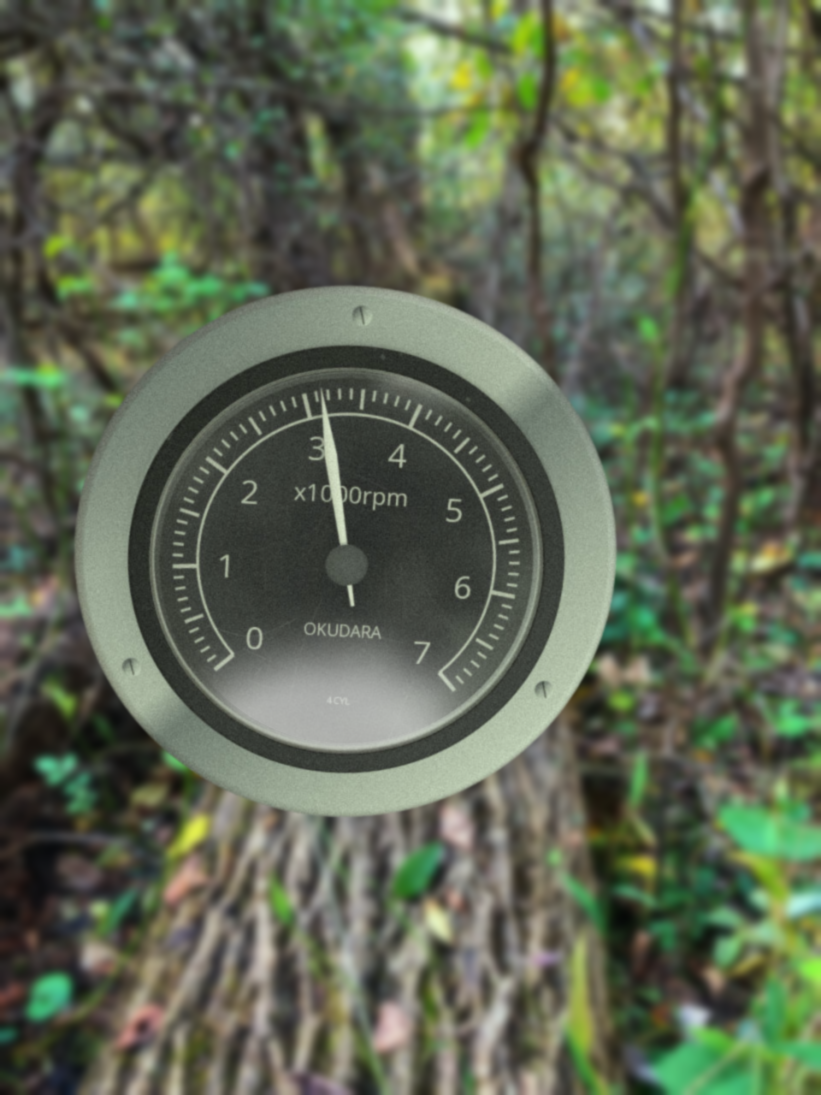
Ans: 3150,rpm
